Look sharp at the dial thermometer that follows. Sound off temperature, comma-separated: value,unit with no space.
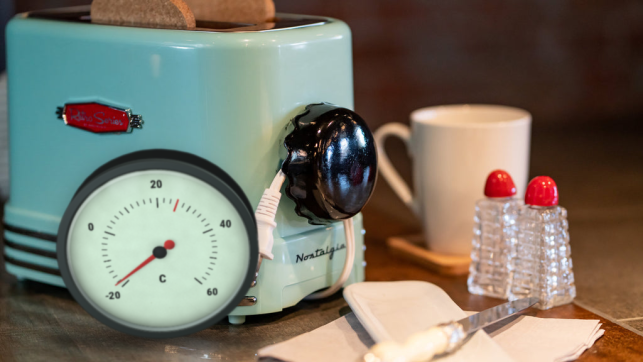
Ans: -18,°C
